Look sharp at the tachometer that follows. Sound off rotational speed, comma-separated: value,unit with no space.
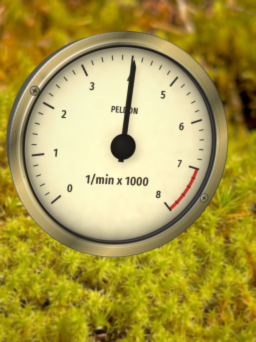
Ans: 4000,rpm
